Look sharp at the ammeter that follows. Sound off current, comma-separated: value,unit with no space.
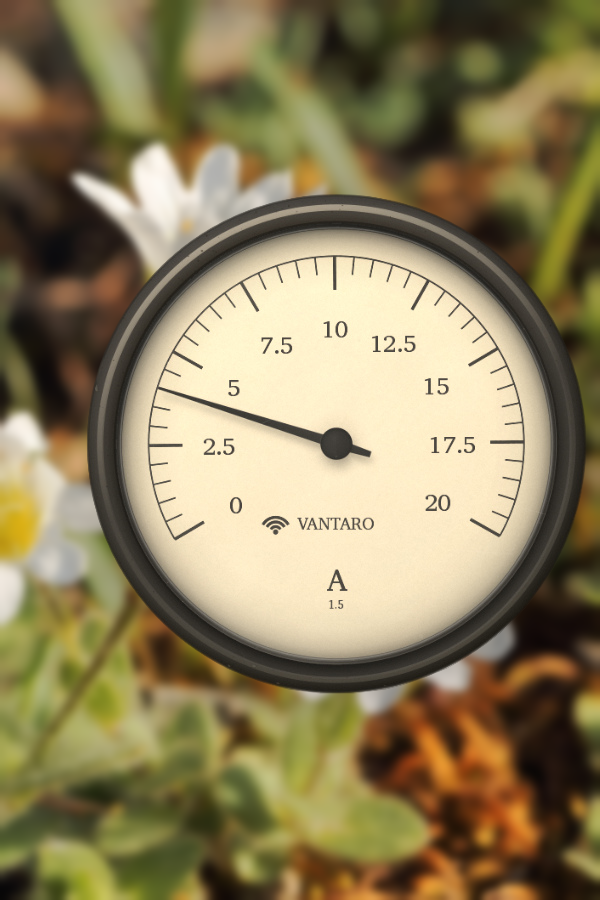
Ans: 4,A
